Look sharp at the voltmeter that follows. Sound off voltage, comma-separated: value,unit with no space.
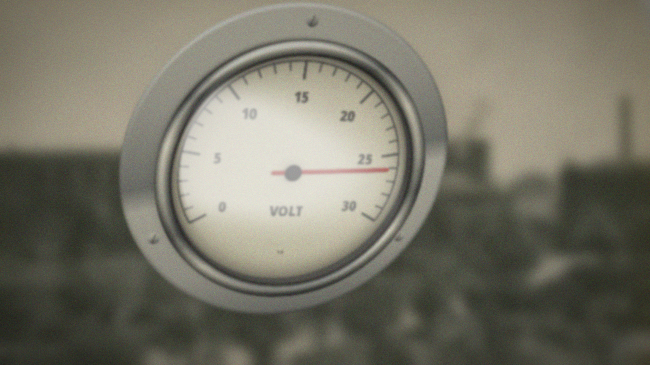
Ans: 26,V
